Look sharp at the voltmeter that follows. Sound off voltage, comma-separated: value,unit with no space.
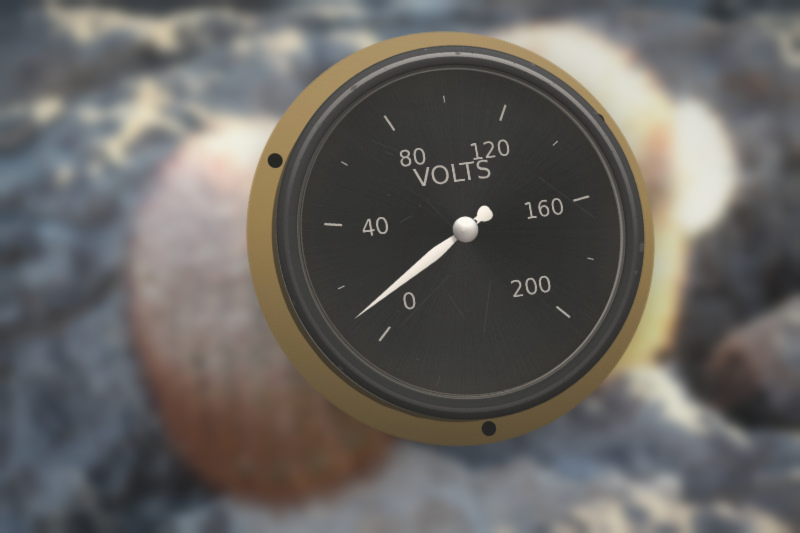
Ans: 10,V
